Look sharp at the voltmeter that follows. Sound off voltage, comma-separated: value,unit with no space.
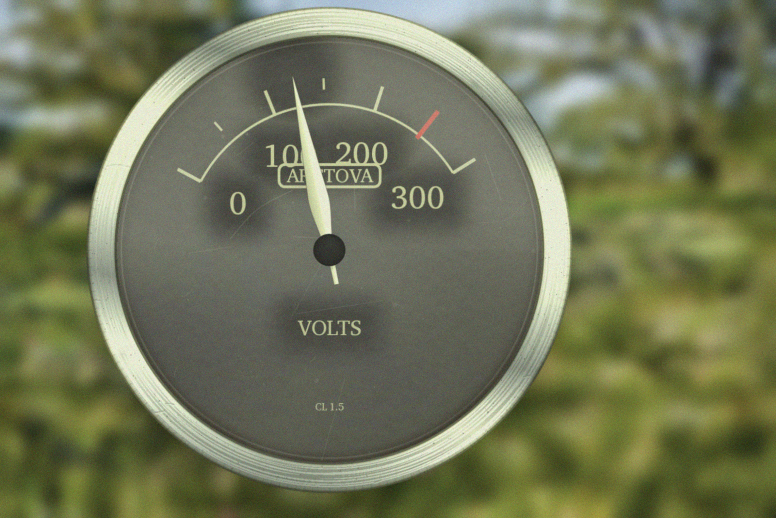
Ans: 125,V
